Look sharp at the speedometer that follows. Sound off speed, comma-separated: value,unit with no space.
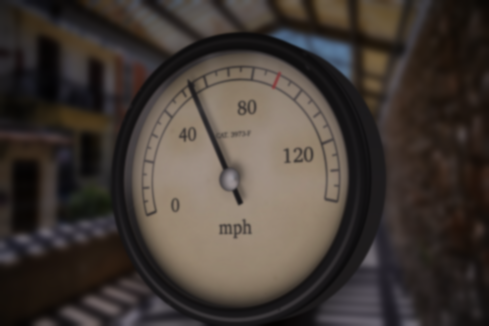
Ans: 55,mph
